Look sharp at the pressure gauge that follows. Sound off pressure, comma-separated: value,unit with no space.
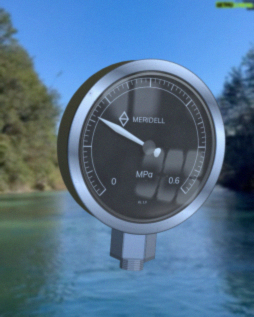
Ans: 0.16,MPa
